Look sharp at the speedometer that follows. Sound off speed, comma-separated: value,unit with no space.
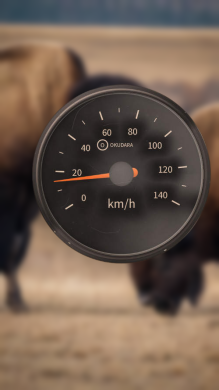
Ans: 15,km/h
